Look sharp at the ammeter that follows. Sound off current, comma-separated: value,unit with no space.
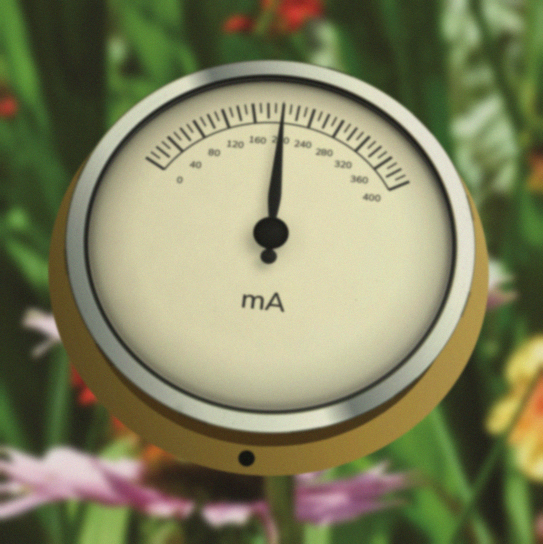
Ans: 200,mA
